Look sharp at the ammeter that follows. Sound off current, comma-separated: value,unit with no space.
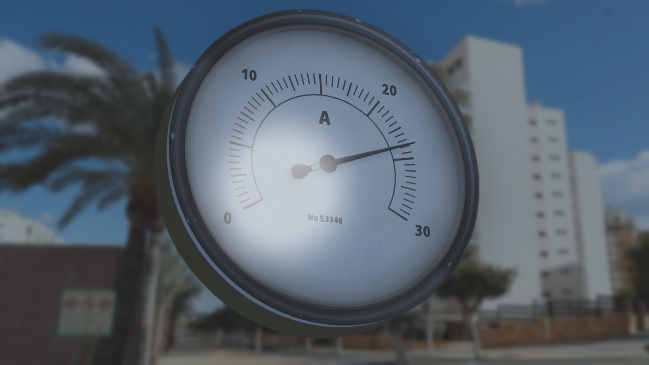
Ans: 24,A
